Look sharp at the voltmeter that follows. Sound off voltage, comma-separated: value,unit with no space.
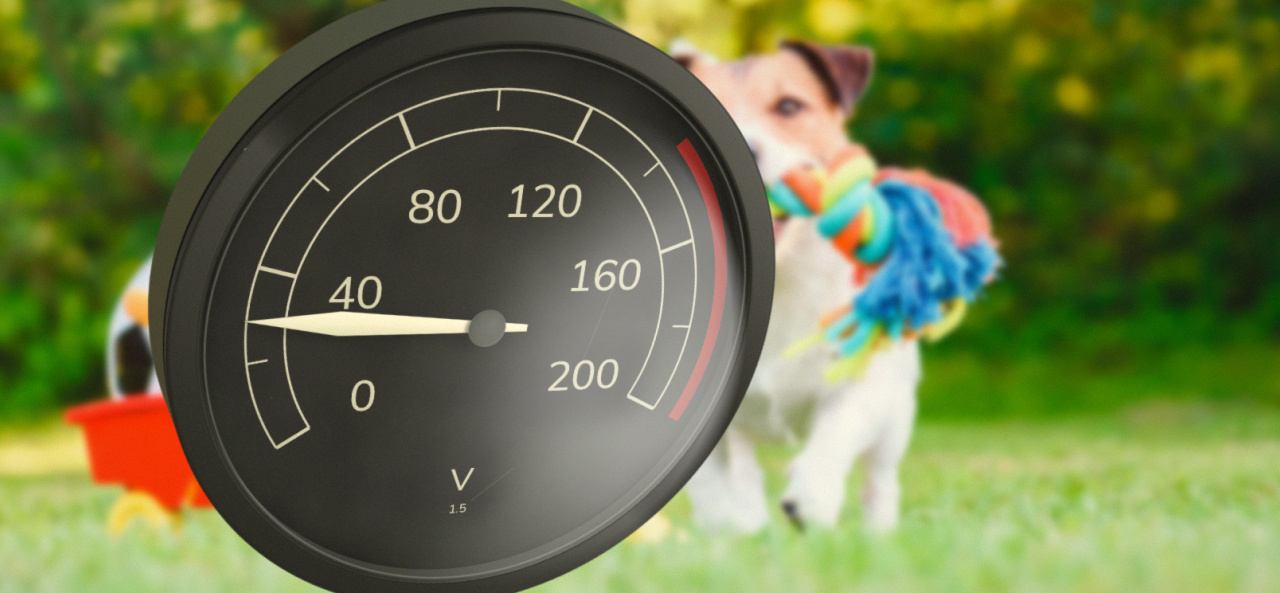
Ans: 30,V
